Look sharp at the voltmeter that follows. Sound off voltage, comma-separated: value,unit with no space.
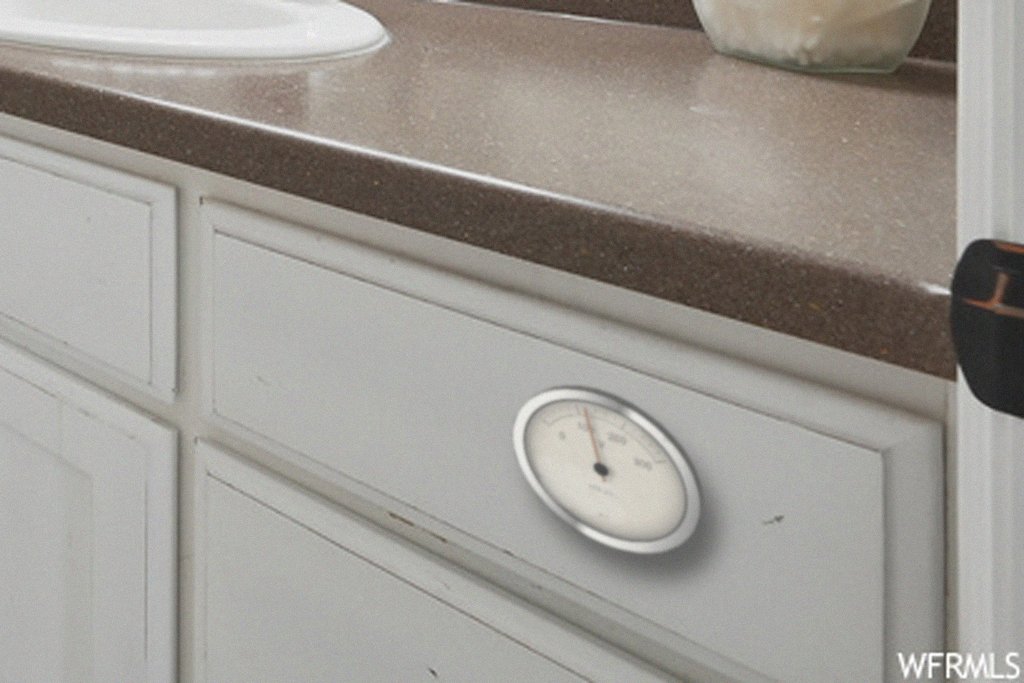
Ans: 120,V
